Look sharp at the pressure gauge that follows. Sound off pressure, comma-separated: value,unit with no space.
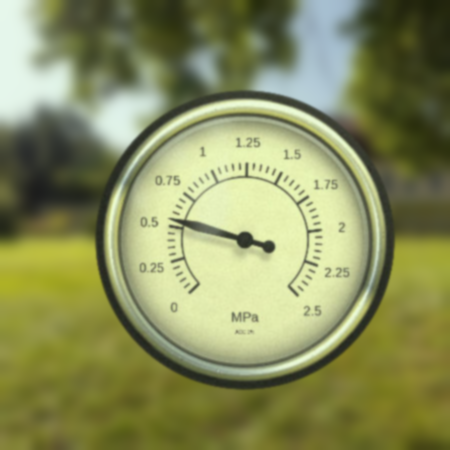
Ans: 0.55,MPa
